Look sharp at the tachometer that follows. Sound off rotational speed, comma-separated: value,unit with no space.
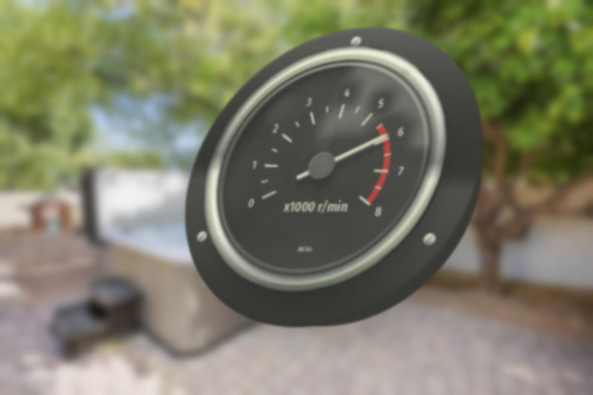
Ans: 6000,rpm
